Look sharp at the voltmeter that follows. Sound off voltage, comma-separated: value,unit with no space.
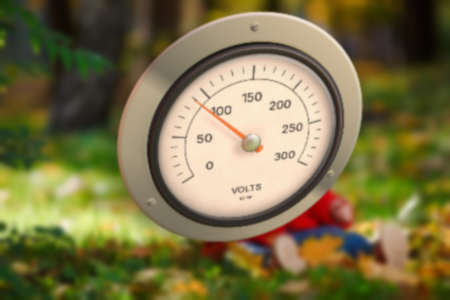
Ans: 90,V
